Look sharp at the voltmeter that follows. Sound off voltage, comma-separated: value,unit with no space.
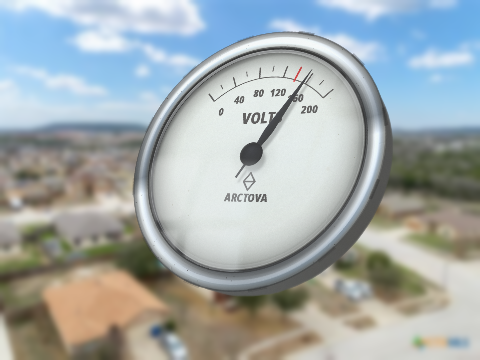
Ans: 160,V
